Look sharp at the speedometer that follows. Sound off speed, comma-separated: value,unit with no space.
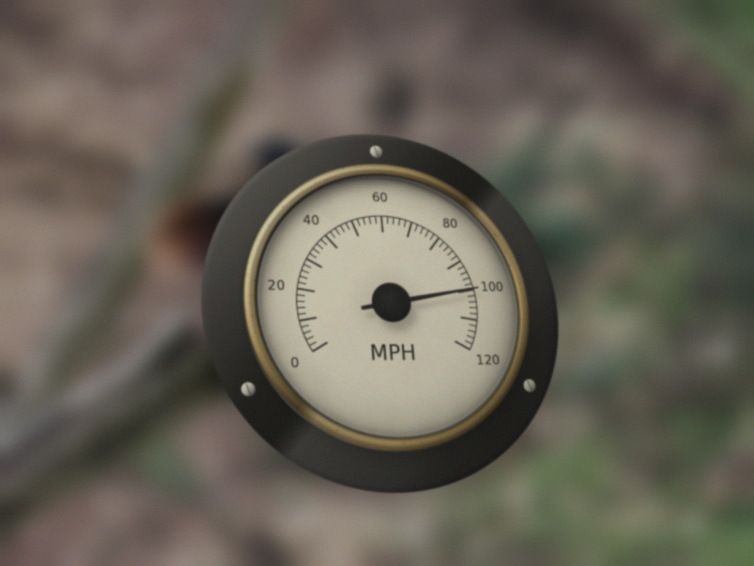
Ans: 100,mph
